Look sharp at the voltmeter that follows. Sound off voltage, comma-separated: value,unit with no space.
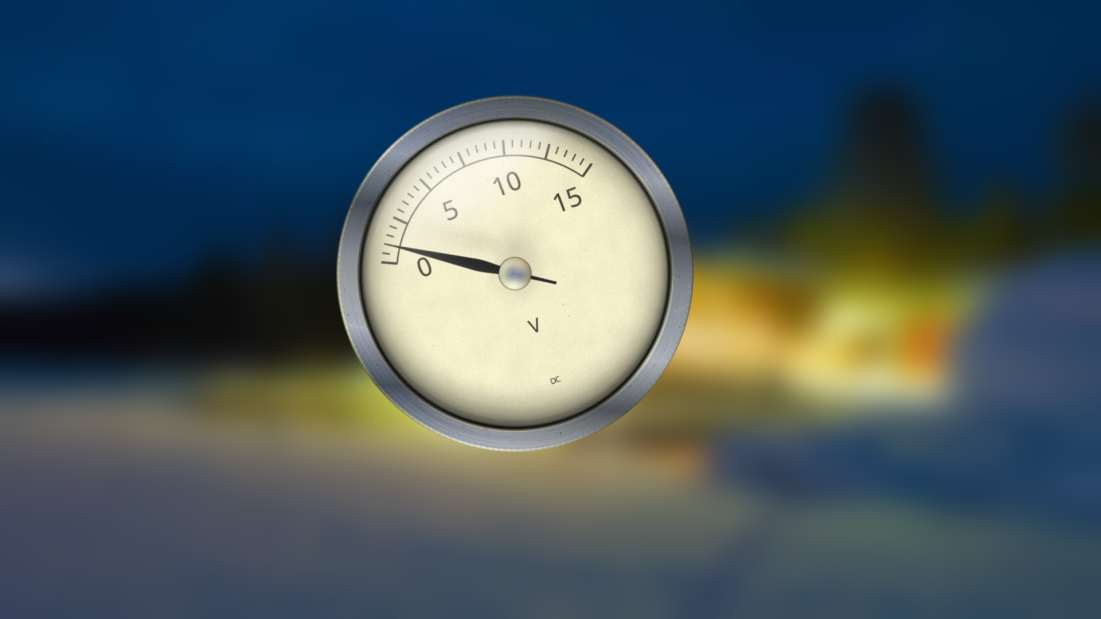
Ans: 1,V
